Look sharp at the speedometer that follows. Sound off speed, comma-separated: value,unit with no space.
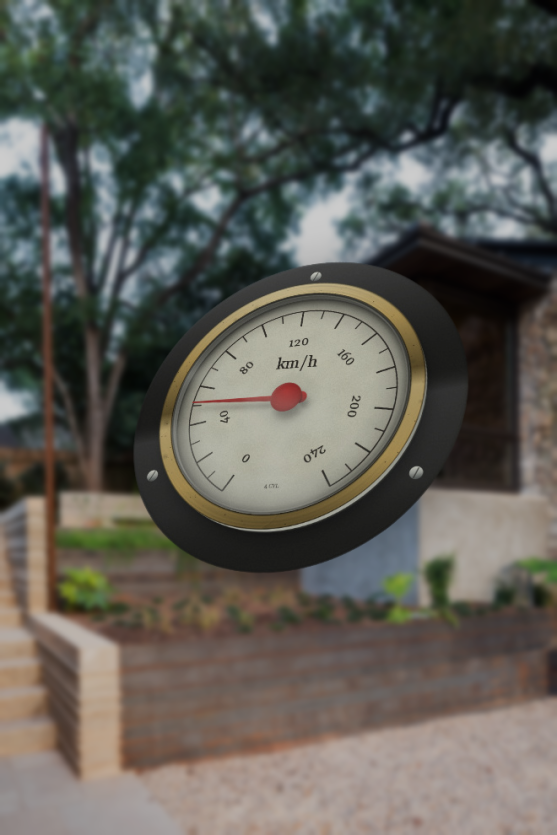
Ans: 50,km/h
